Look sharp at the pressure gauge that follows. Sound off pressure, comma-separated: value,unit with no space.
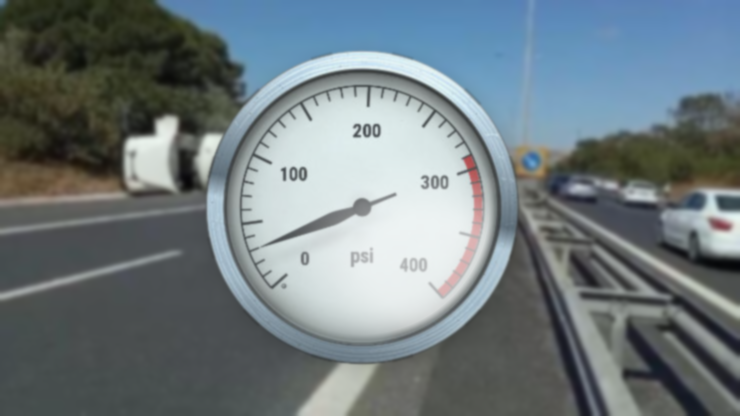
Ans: 30,psi
